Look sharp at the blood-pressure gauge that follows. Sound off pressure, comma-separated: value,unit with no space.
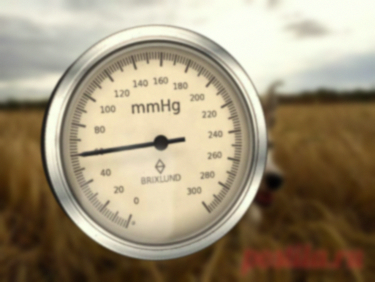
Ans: 60,mmHg
